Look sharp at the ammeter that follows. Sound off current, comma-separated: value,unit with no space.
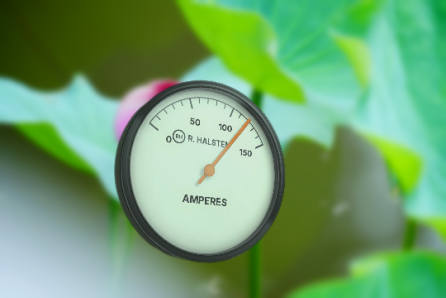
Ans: 120,A
